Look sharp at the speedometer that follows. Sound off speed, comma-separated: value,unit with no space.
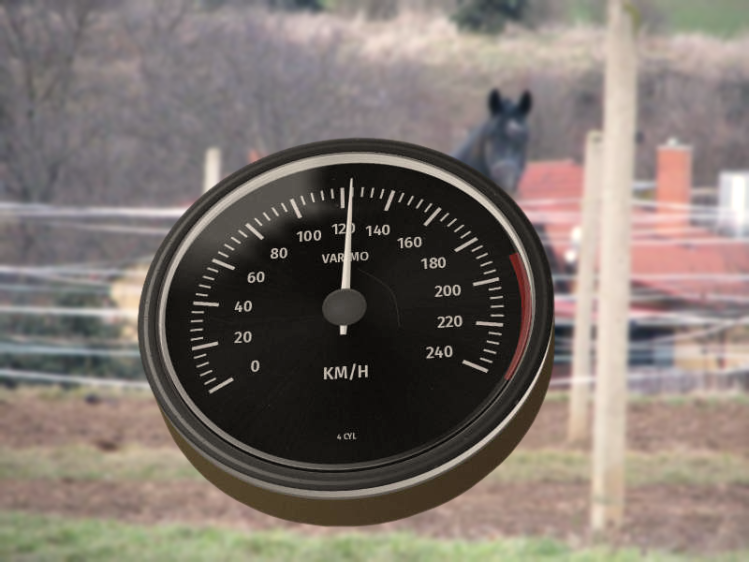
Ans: 124,km/h
